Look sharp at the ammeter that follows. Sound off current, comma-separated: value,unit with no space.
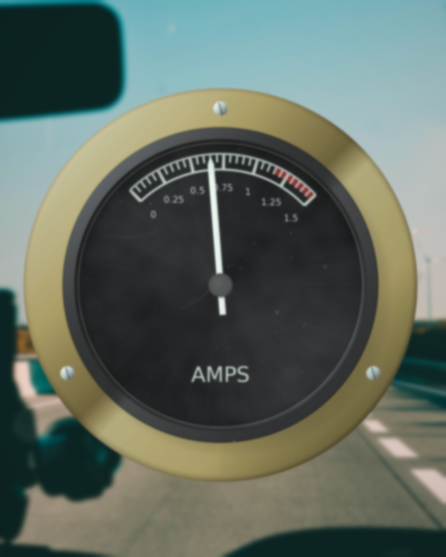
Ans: 0.65,A
